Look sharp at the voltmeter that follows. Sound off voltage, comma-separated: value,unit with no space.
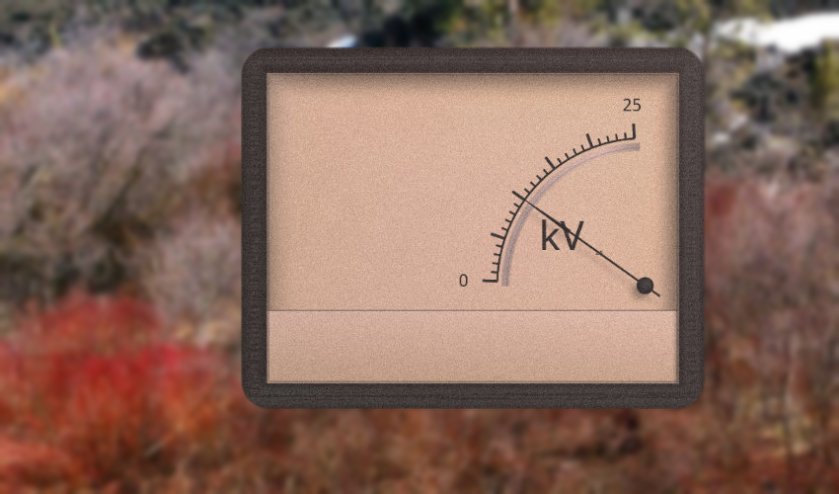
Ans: 10,kV
